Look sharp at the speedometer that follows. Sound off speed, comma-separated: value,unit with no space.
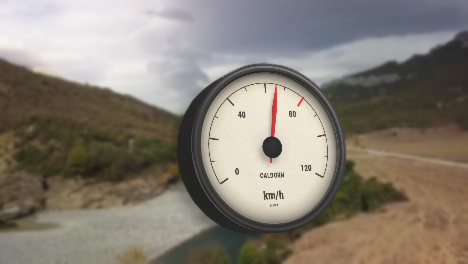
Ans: 65,km/h
